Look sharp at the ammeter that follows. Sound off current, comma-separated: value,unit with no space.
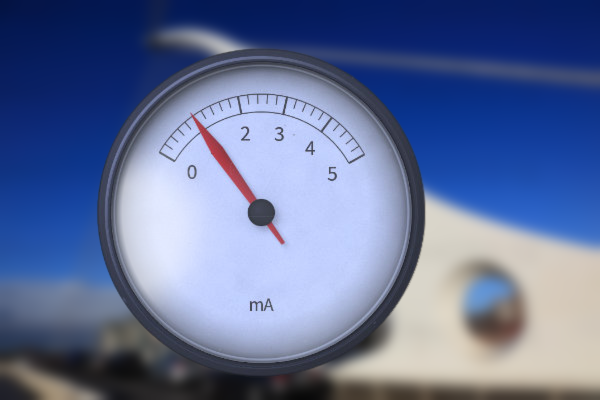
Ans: 1,mA
